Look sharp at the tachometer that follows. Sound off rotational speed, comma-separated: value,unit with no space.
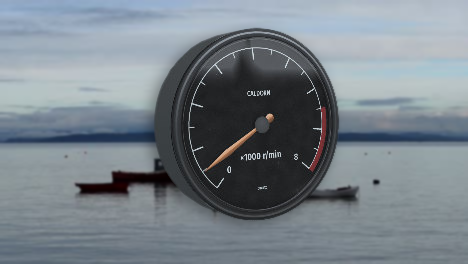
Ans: 500,rpm
